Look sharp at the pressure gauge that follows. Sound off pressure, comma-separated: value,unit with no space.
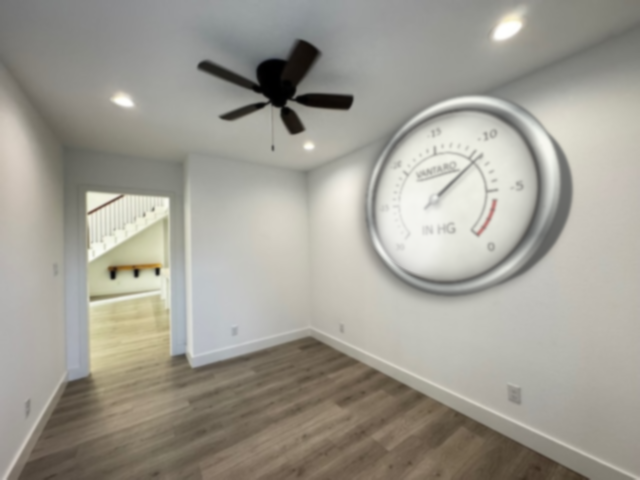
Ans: -9,inHg
